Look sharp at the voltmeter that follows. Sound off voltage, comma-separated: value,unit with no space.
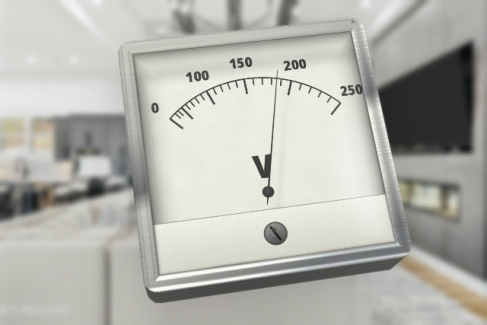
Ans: 185,V
